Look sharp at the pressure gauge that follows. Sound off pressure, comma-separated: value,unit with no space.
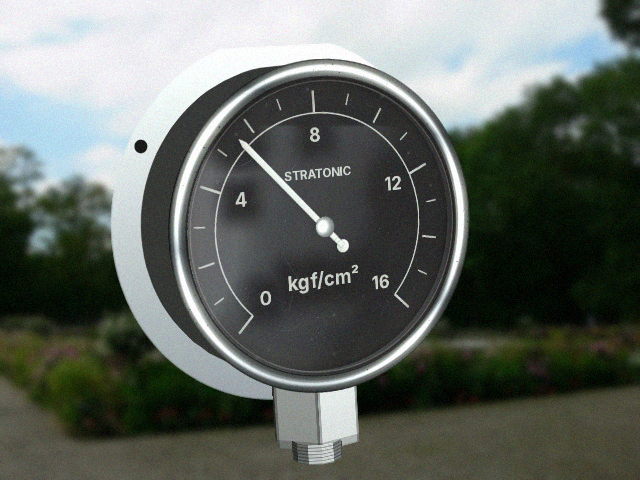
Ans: 5.5,kg/cm²
